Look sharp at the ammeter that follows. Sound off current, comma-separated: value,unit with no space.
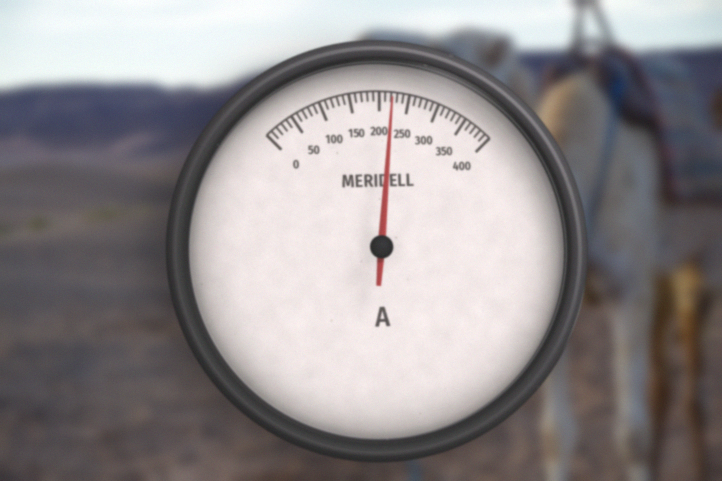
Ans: 220,A
